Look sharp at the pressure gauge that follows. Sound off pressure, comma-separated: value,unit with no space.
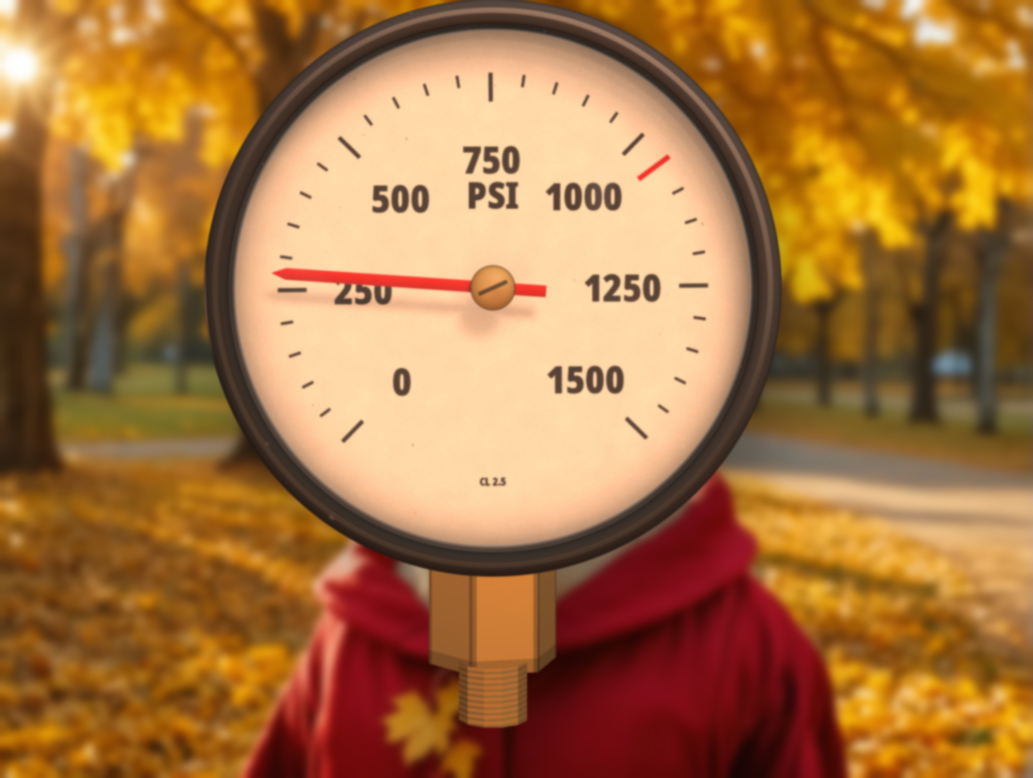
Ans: 275,psi
